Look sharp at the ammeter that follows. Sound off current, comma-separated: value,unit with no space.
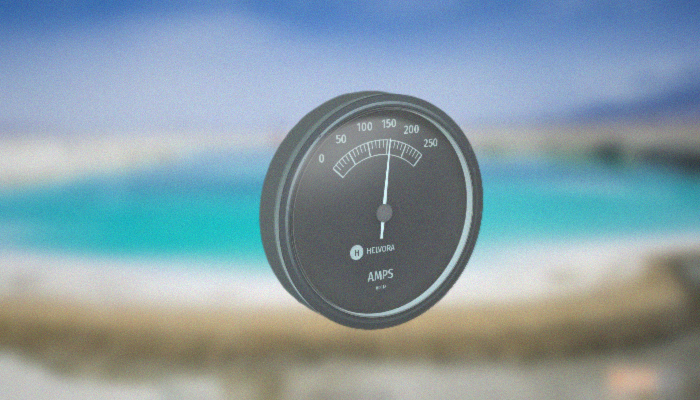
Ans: 150,A
